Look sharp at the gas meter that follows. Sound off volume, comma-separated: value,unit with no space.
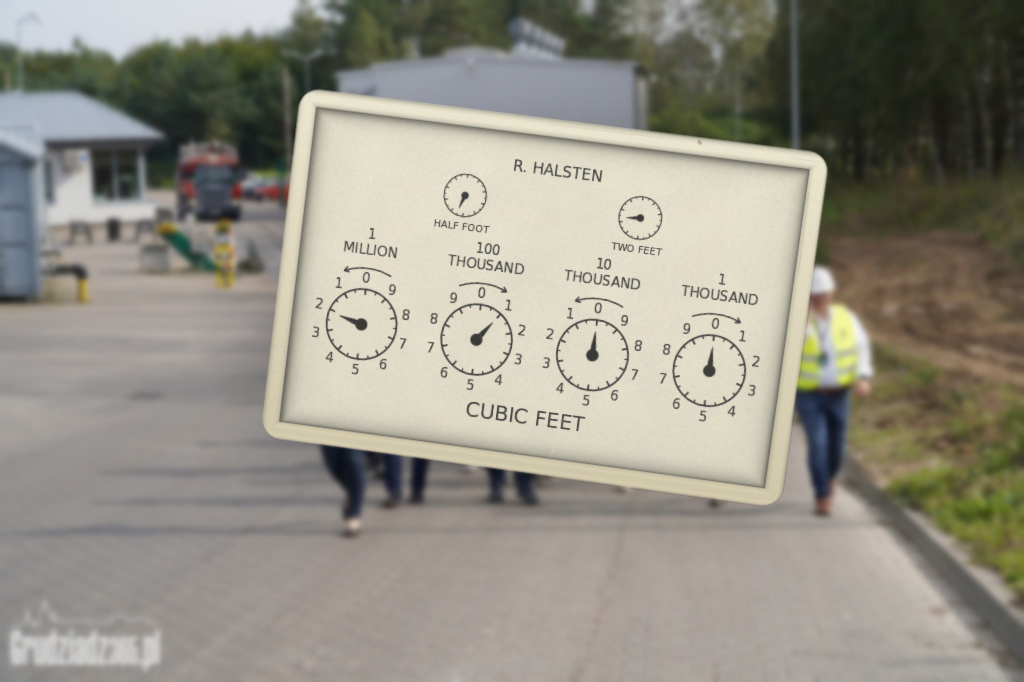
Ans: 210000,ft³
